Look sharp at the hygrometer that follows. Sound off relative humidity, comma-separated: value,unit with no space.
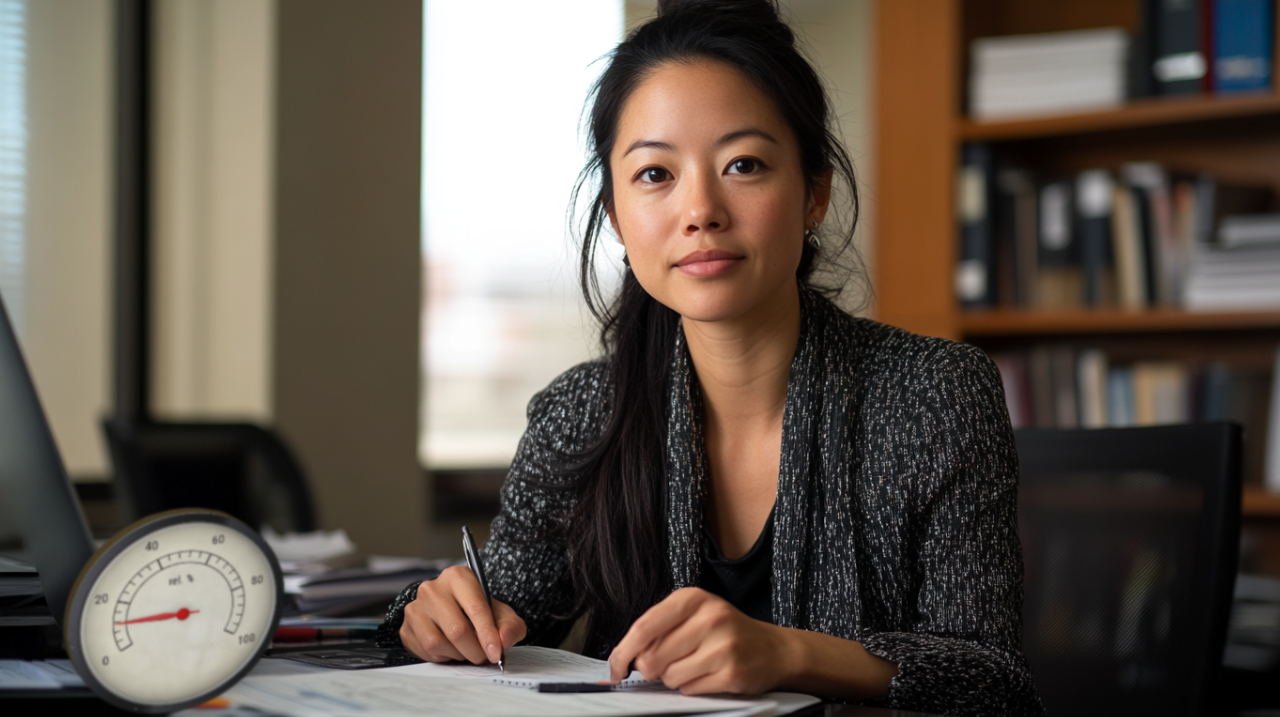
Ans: 12,%
